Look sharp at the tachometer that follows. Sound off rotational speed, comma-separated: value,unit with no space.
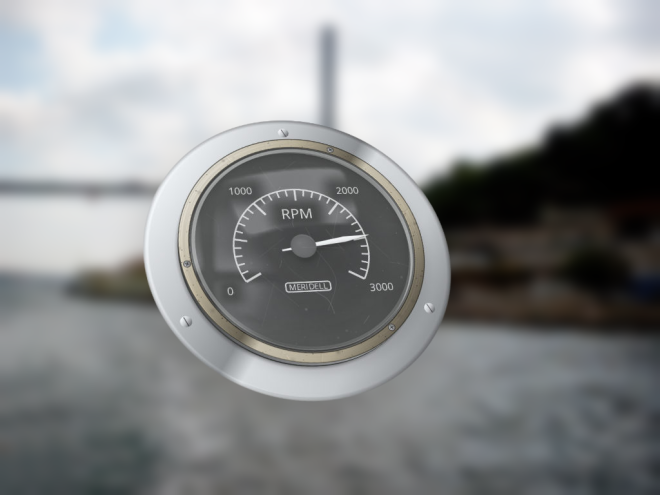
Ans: 2500,rpm
